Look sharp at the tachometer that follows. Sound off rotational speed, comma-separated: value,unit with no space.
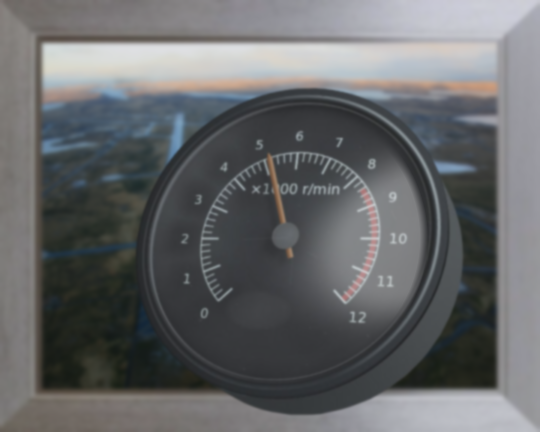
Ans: 5200,rpm
